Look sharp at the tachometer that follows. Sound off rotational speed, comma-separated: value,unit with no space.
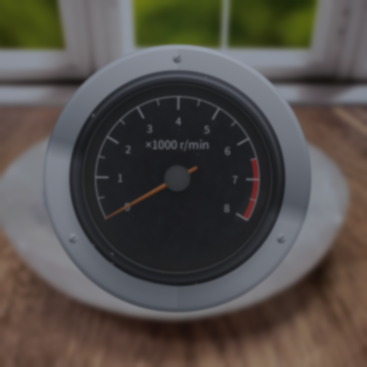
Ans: 0,rpm
